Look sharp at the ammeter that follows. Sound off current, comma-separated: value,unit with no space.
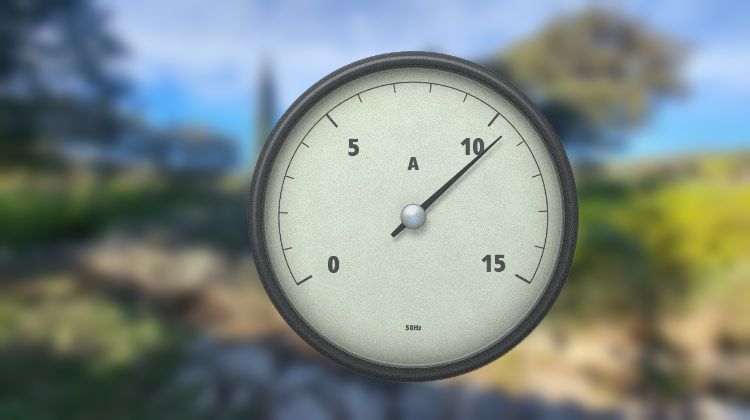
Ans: 10.5,A
